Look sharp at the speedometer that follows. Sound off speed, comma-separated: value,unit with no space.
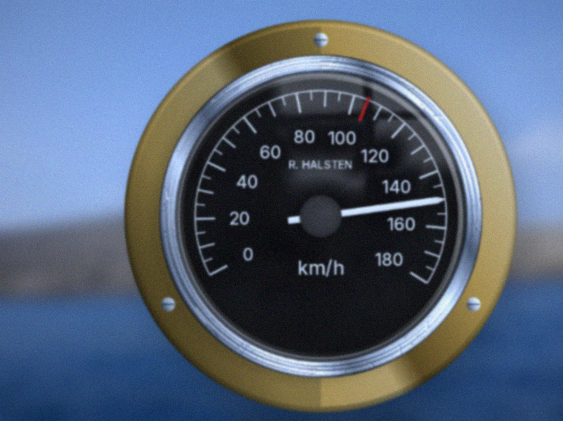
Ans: 150,km/h
